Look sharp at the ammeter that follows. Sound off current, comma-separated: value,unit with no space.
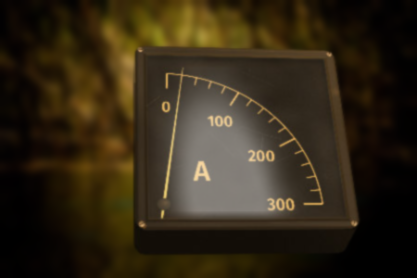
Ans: 20,A
